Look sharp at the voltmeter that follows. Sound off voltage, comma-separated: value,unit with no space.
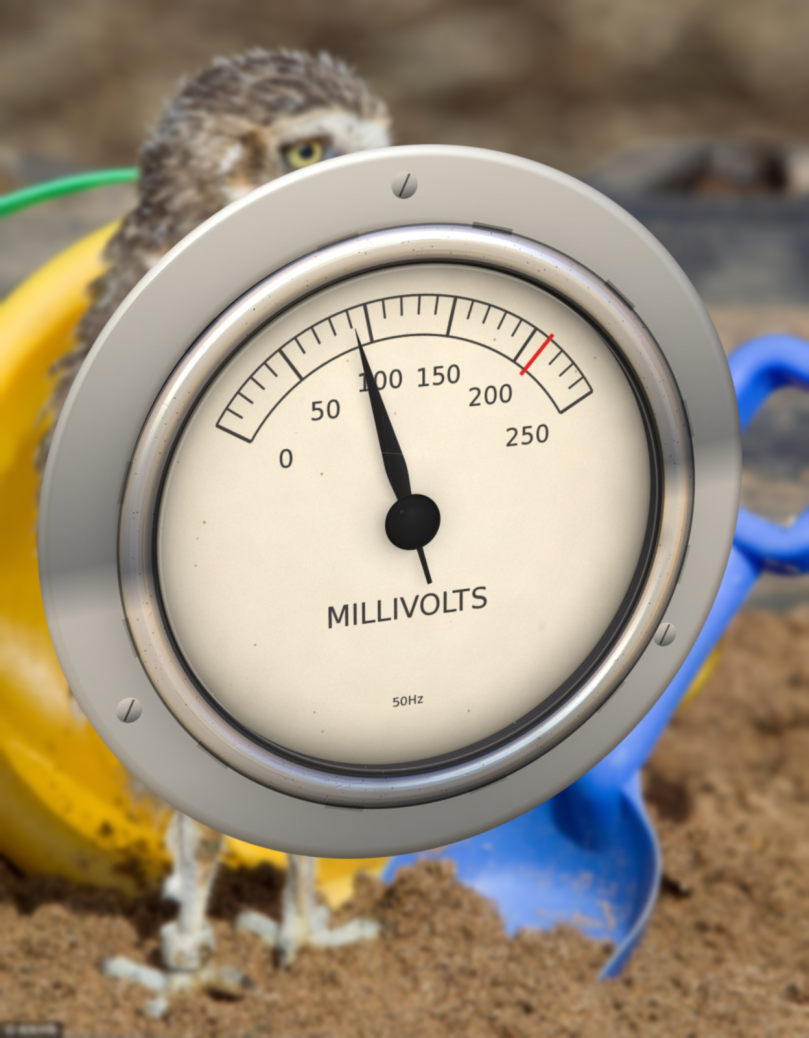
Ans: 90,mV
